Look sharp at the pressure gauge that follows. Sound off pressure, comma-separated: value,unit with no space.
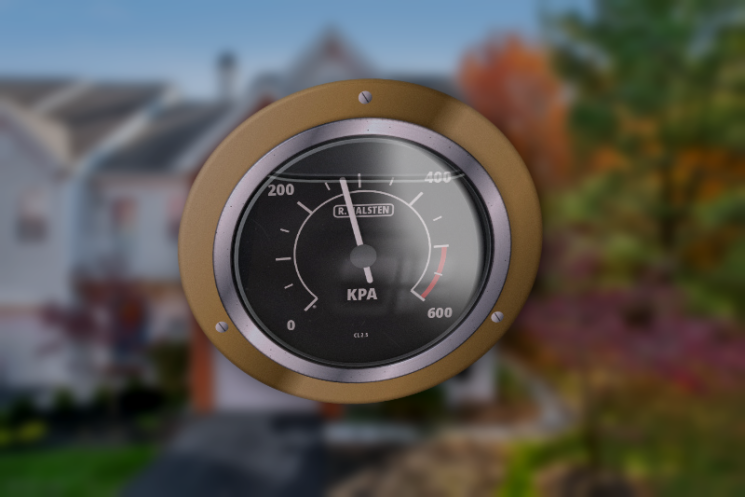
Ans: 275,kPa
